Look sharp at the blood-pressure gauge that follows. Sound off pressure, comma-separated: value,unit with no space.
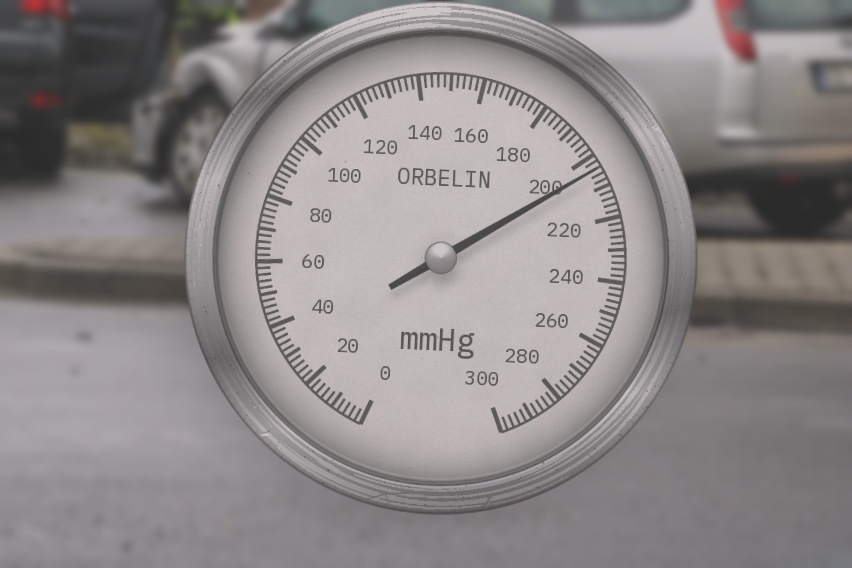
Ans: 204,mmHg
